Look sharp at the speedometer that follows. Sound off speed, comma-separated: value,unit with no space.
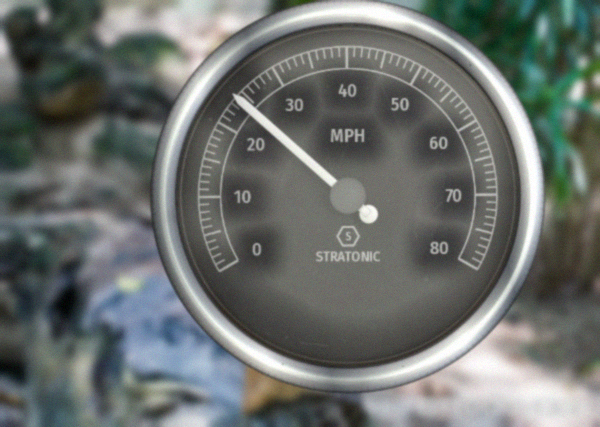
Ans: 24,mph
